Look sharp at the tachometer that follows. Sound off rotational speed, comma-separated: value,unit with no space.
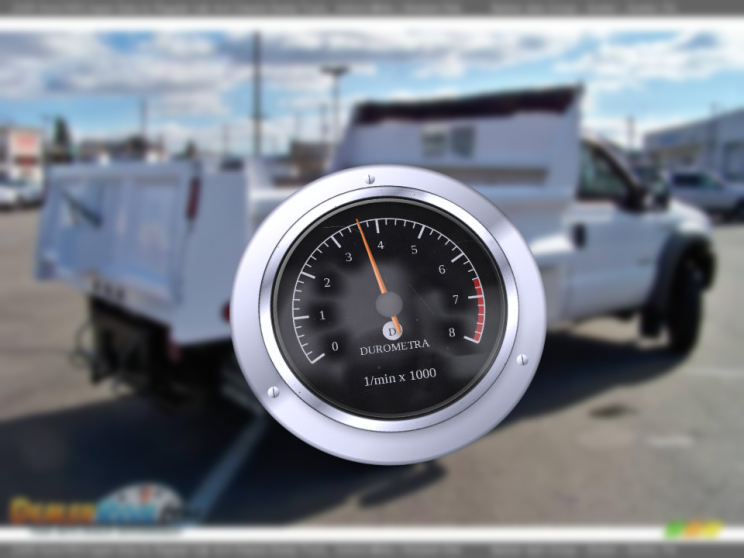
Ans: 3600,rpm
